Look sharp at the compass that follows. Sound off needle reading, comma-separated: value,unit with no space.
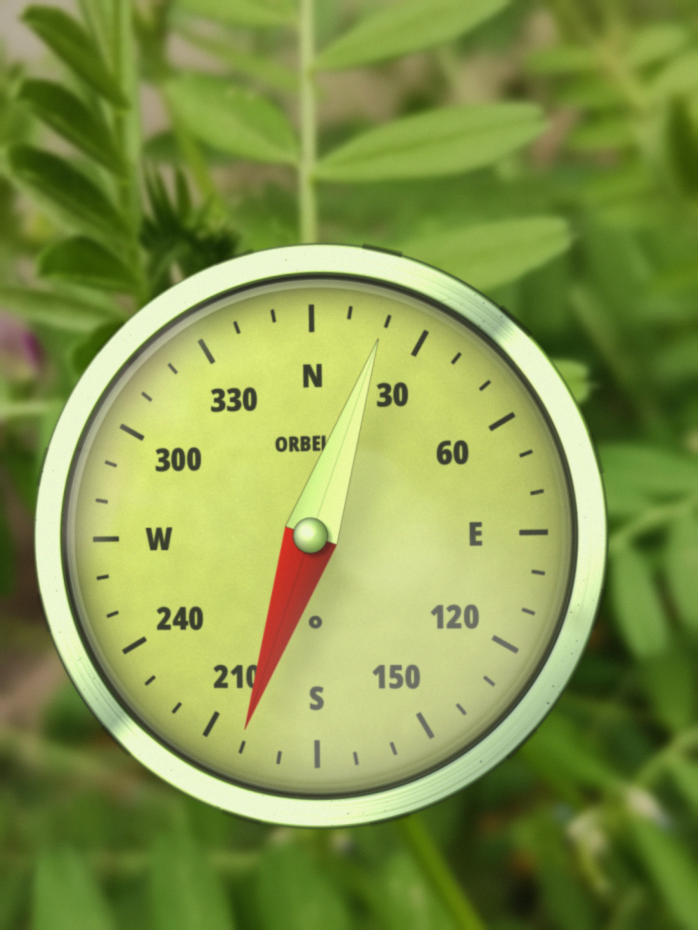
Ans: 200,°
